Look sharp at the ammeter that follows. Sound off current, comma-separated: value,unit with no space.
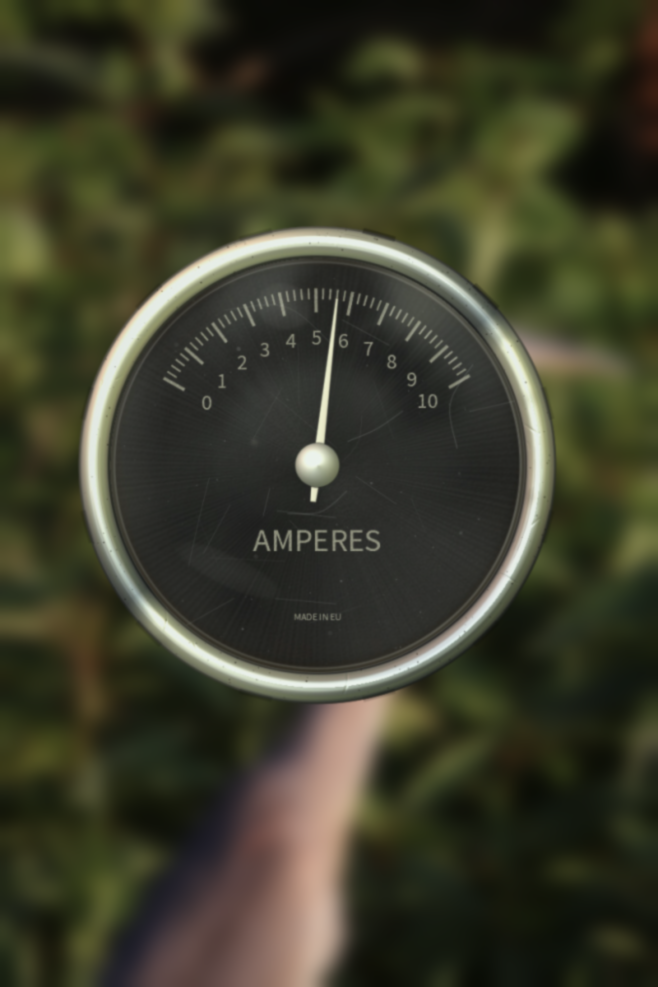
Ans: 5.6,A
